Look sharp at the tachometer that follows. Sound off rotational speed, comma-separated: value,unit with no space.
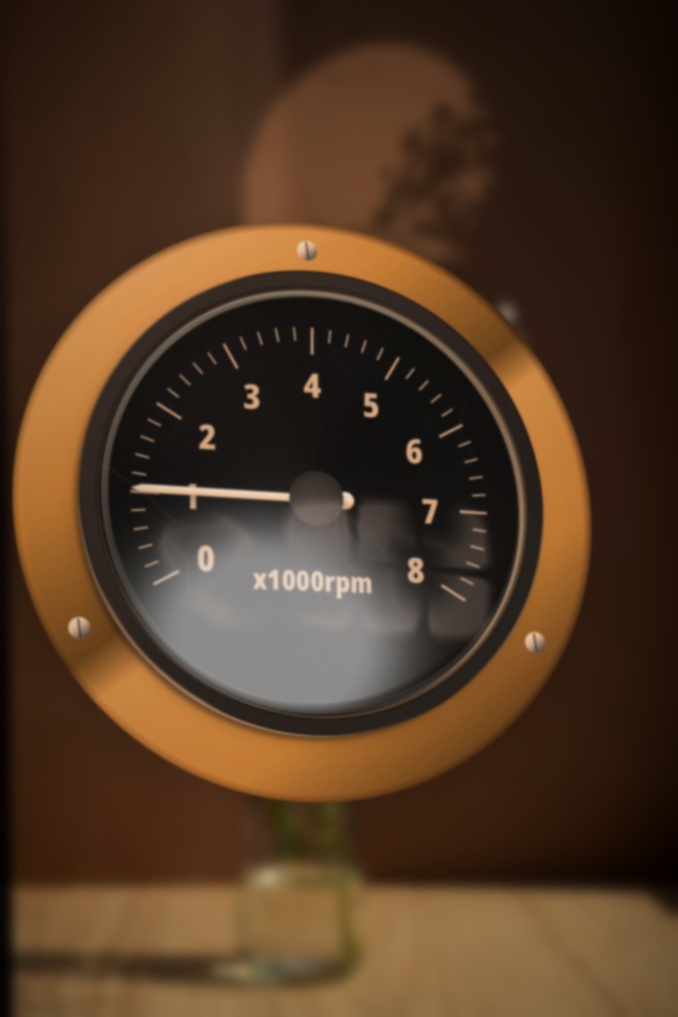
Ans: 1000,rpm
